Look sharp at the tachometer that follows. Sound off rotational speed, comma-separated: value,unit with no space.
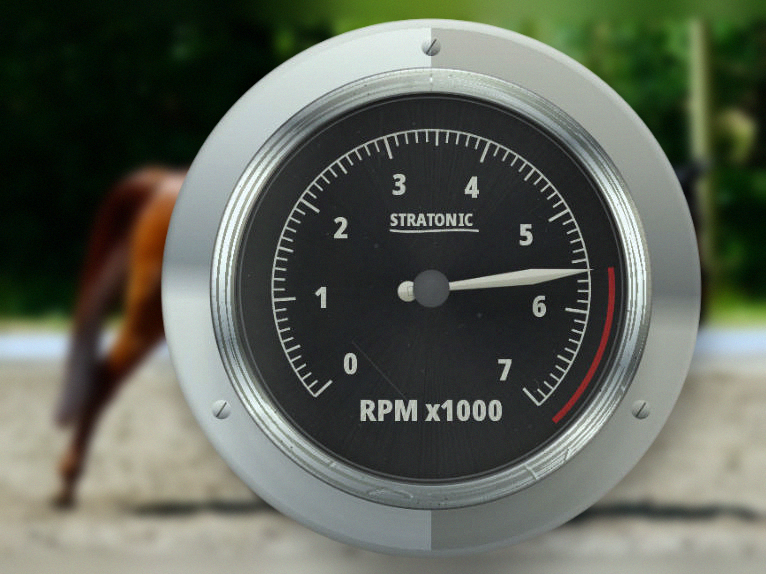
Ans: 5600,rpm
